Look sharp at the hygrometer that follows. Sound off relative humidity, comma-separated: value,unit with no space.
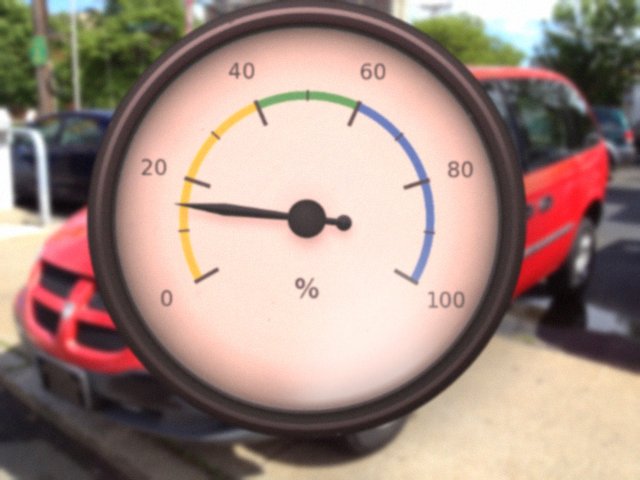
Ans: 15,%
